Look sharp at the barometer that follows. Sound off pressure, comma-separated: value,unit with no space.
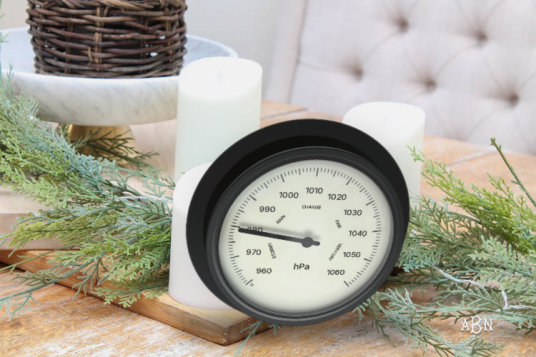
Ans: 980,hPa
